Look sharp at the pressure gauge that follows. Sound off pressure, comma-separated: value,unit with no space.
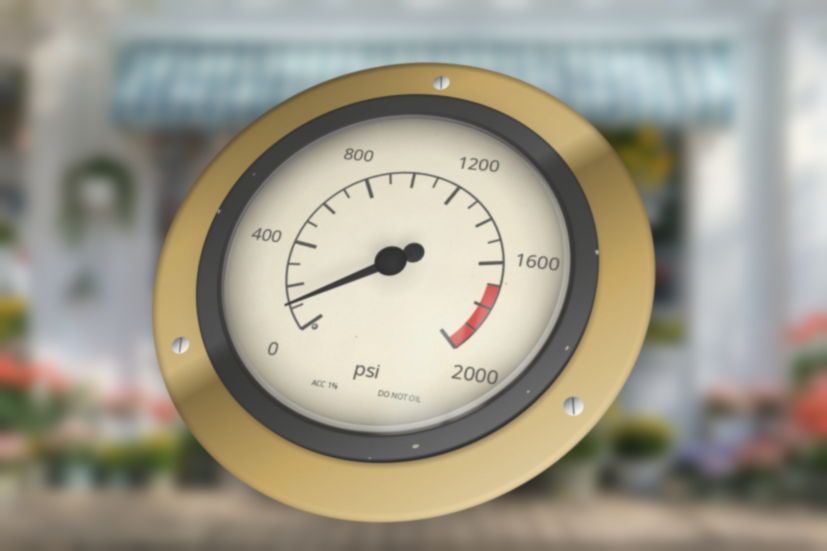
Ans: 100,psi
